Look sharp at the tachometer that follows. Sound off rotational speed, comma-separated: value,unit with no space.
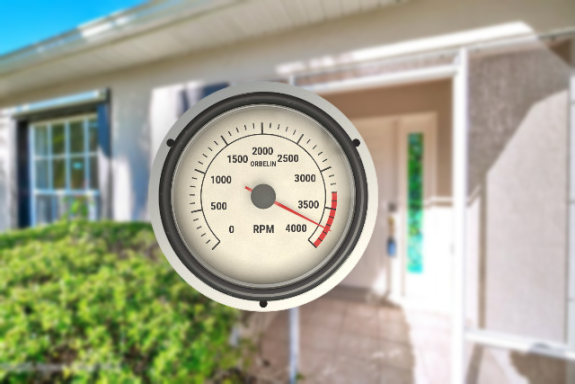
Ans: 3750,rpm
